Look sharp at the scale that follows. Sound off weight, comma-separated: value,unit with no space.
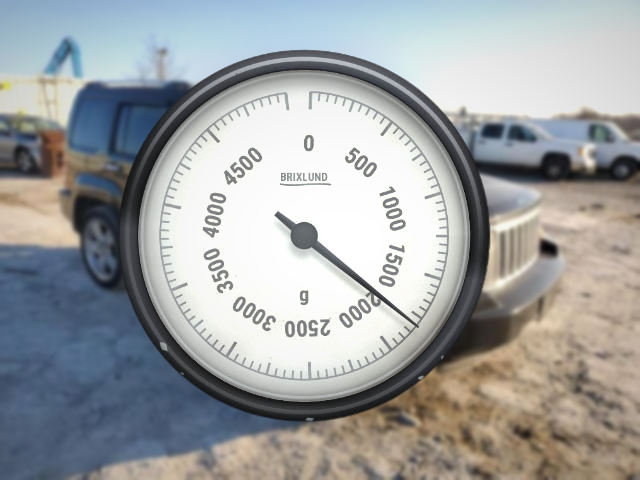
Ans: 1800,g
